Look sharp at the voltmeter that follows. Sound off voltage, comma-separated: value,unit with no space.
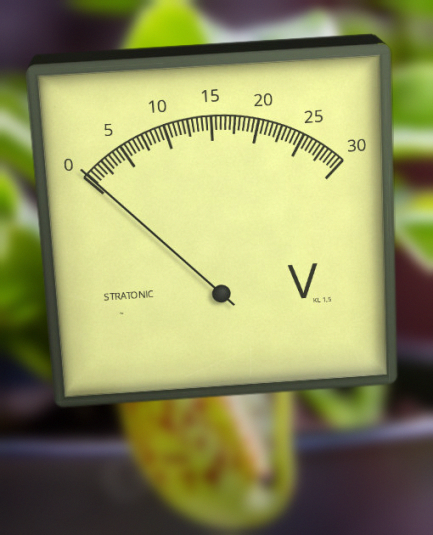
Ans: 0.5,V
